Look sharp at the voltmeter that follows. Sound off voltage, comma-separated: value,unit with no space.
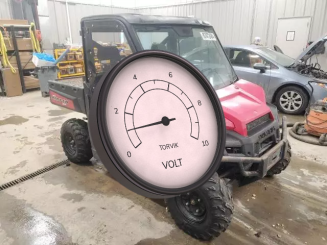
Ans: 1,V
